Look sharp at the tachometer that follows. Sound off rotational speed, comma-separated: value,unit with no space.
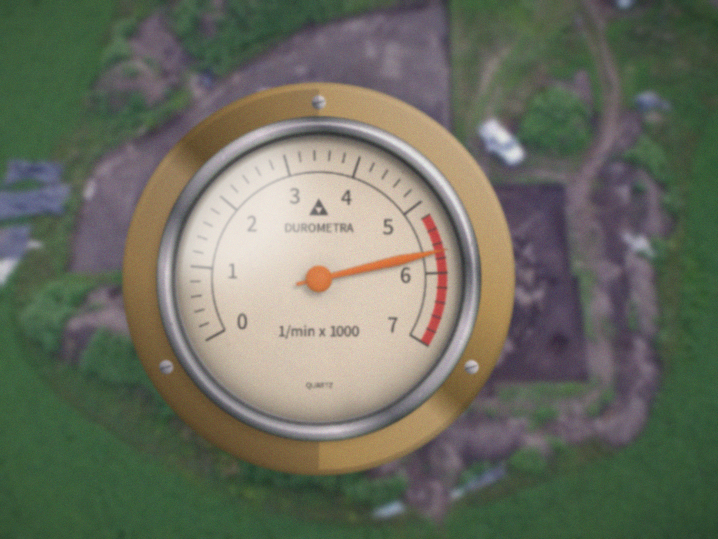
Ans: 5700,rpm
